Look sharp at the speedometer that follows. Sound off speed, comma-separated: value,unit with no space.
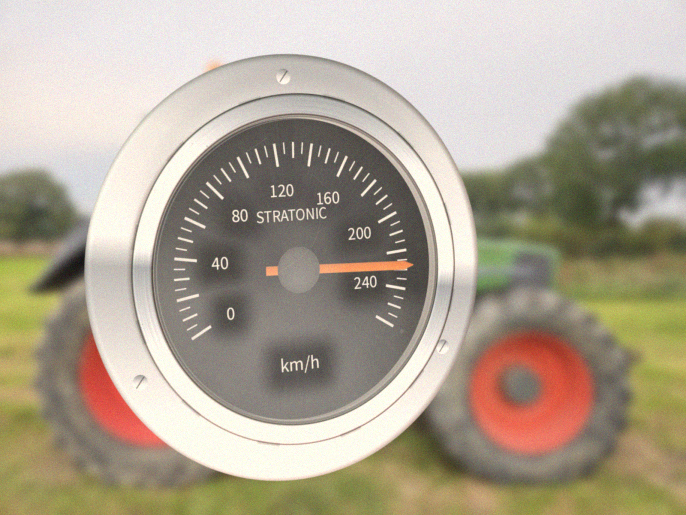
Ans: 227.5,km/h
